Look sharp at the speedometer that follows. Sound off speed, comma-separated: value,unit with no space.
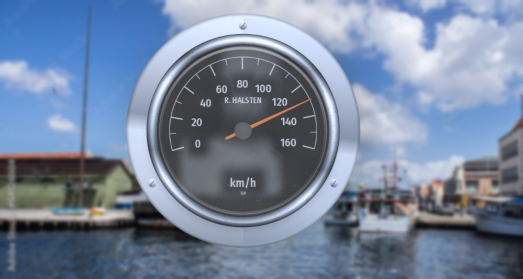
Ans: 130,km/h
